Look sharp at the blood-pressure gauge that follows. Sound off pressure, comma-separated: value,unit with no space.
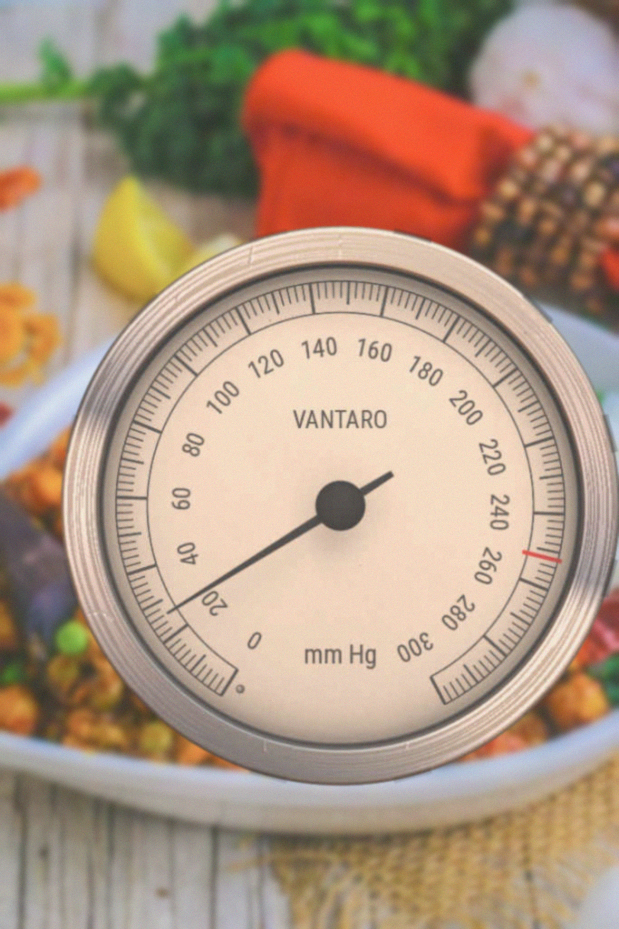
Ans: 26,mmHg
